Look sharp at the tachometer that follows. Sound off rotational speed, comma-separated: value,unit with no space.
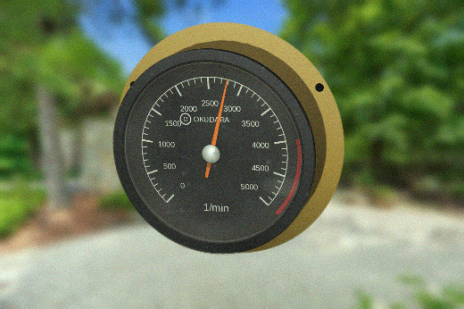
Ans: 2800,rpm
